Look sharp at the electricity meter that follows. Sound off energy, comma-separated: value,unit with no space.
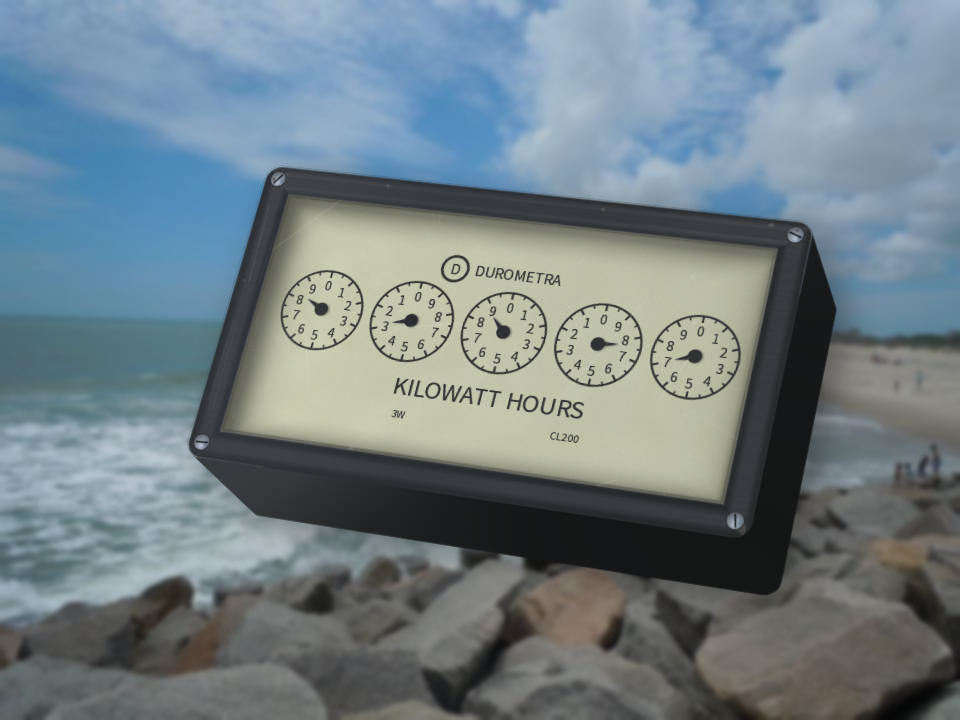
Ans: 82877,kWh
